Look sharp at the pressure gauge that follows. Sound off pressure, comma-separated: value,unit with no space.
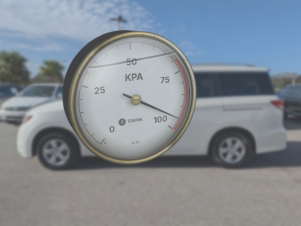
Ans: 95,kPa
